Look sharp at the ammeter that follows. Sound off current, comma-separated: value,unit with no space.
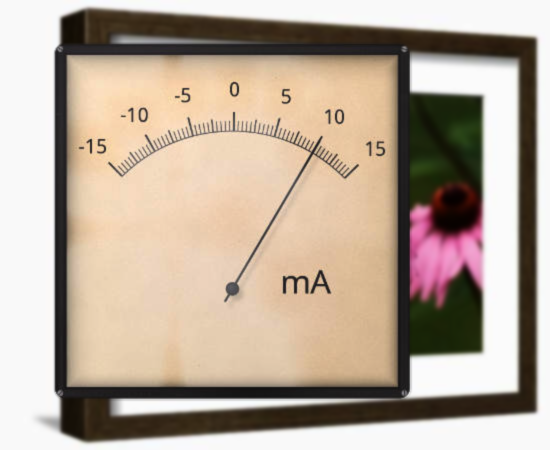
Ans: 10,mA
